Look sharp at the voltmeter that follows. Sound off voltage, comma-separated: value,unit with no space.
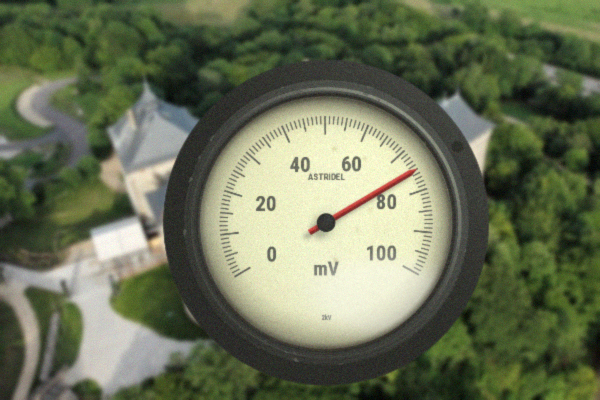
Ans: 75,mV
